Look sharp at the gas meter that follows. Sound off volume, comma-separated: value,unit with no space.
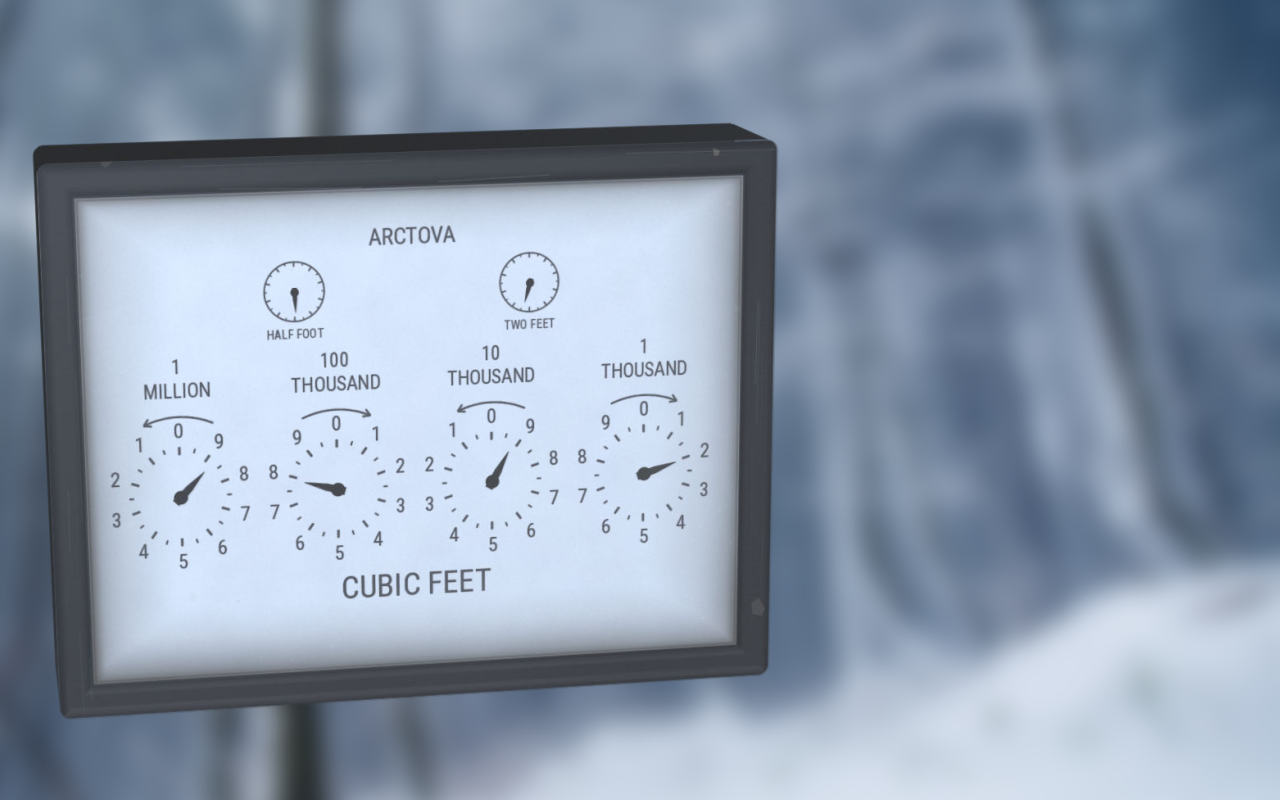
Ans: 879200,ft³
